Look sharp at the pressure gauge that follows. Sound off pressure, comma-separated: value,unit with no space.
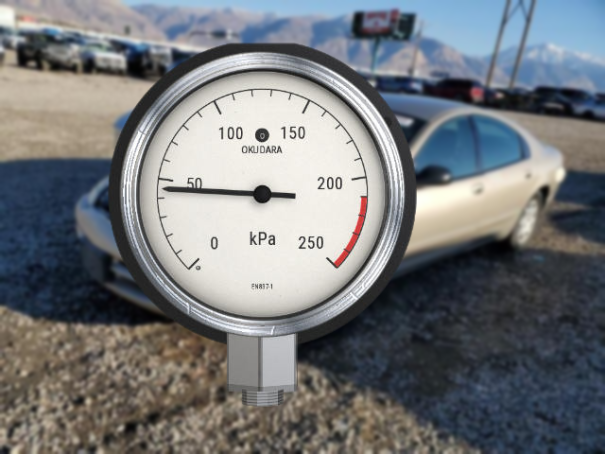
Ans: 45,kPa
